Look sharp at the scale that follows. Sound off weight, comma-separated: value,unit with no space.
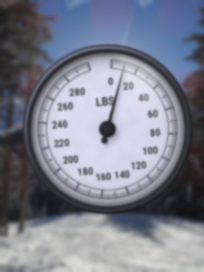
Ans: 10,lb
